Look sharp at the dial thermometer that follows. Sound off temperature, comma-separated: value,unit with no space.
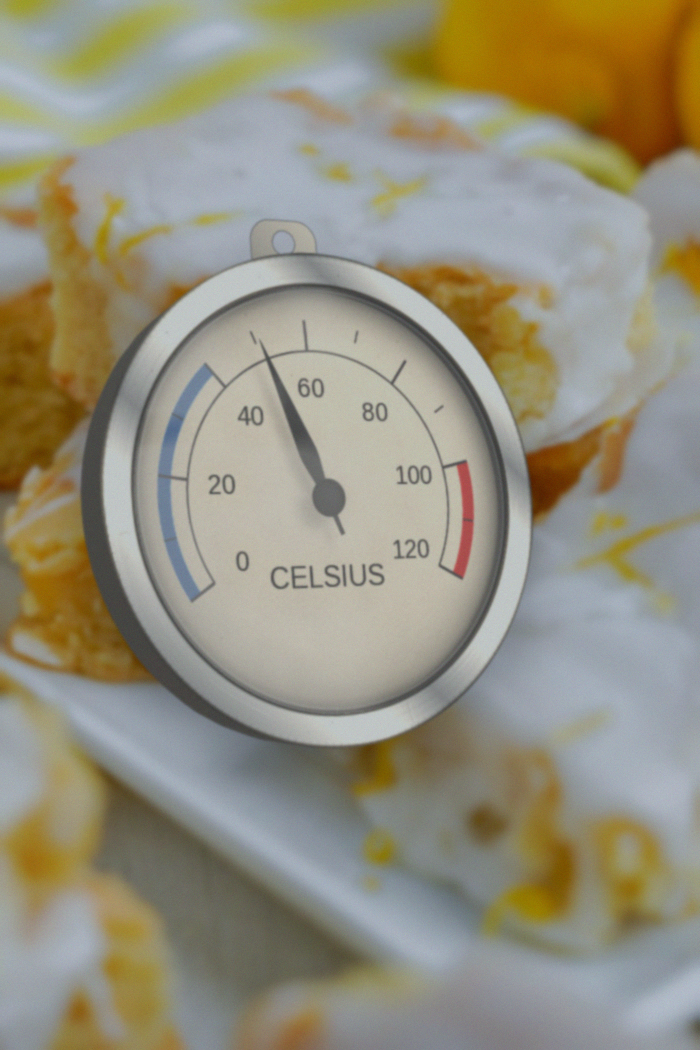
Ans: 50,°C
